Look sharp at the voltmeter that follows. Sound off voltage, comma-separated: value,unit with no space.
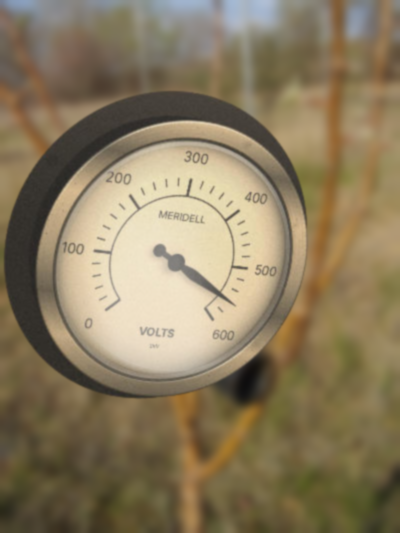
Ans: 560,V
